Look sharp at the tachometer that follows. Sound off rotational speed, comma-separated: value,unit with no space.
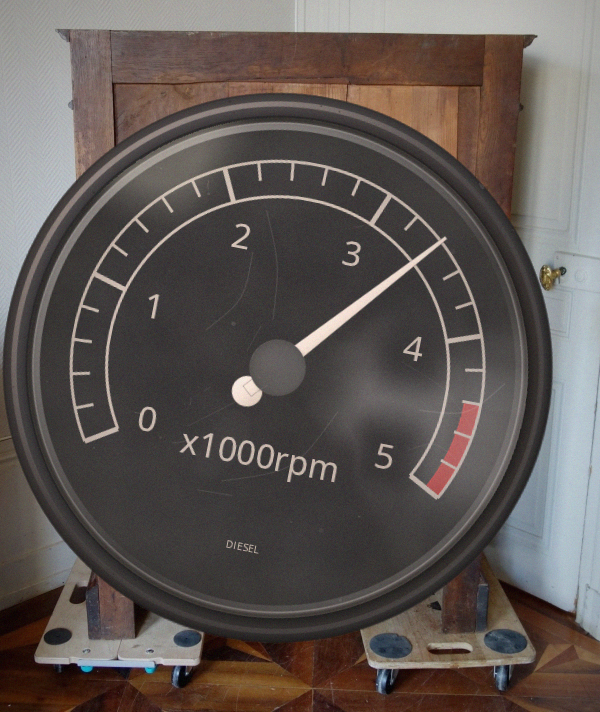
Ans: 3400,rpm
